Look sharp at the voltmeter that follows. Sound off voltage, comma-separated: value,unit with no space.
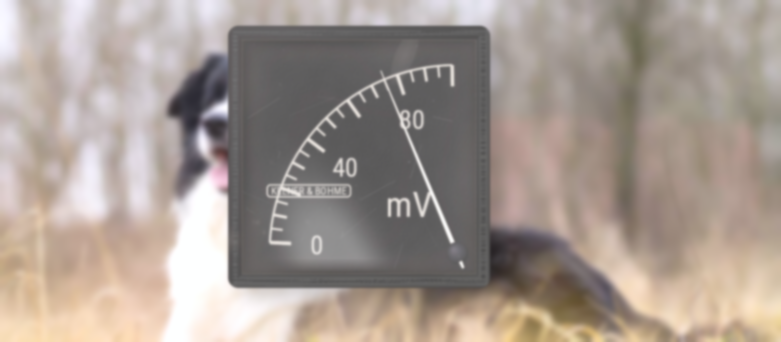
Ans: 75,mV
